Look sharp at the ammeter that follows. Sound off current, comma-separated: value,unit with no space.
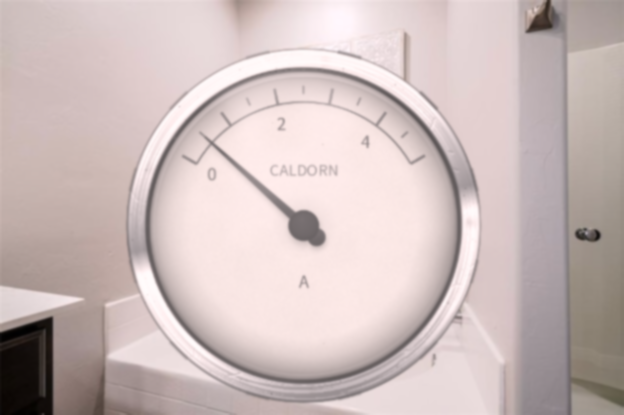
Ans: 0.5,A
